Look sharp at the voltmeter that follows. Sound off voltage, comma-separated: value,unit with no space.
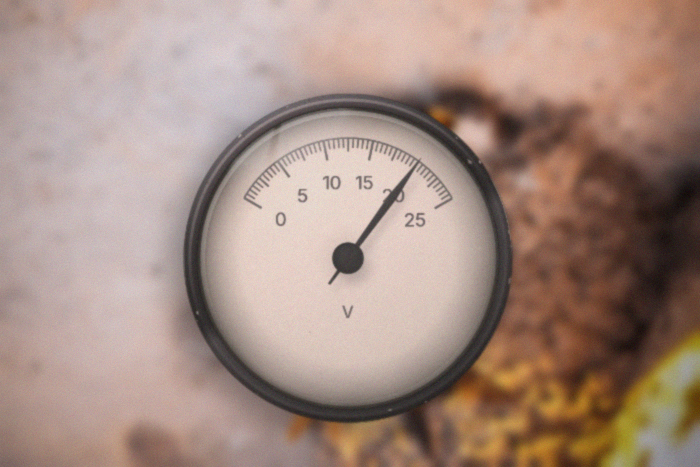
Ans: 20,V
